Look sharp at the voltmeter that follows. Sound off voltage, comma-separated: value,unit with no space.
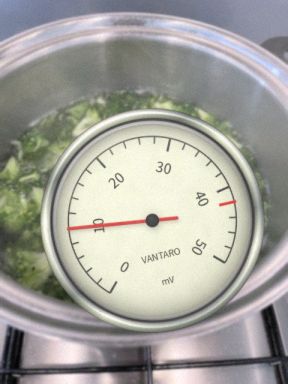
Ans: 10,mV
